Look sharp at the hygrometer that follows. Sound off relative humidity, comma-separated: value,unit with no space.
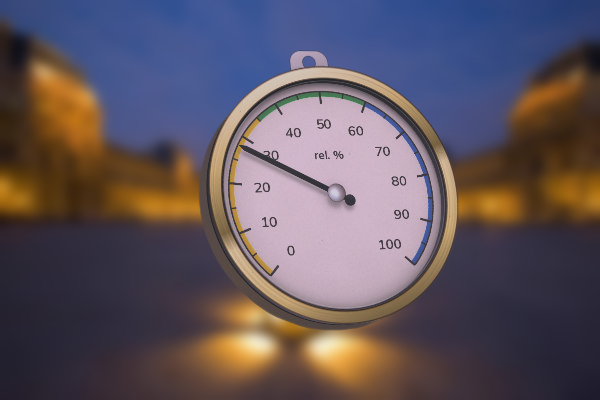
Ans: 27.5,%
